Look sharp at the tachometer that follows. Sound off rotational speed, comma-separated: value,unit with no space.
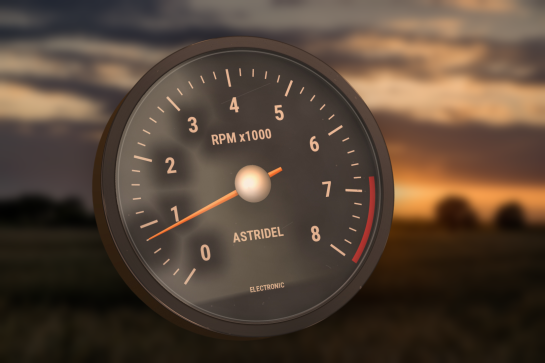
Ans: 800,rpm
